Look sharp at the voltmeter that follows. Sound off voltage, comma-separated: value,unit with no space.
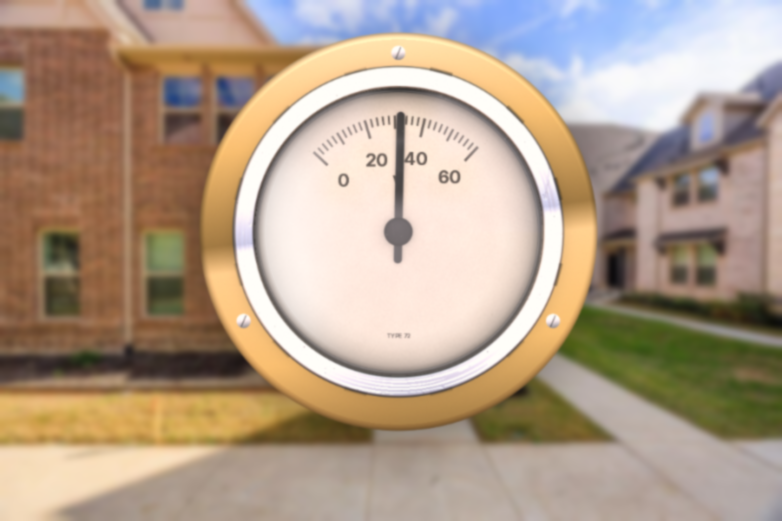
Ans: 32,V
